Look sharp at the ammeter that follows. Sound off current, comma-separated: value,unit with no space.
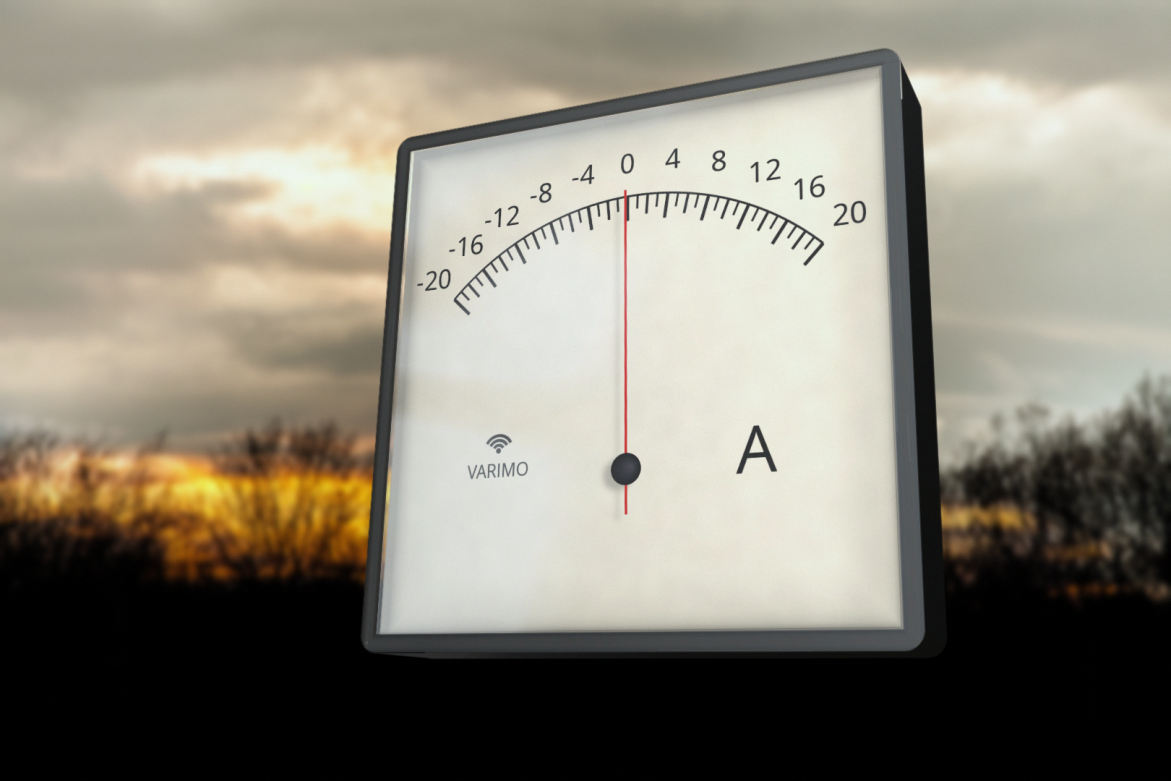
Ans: 0,A
